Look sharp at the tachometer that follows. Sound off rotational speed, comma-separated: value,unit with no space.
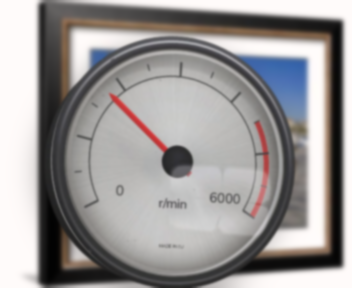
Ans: 1750,rpm
